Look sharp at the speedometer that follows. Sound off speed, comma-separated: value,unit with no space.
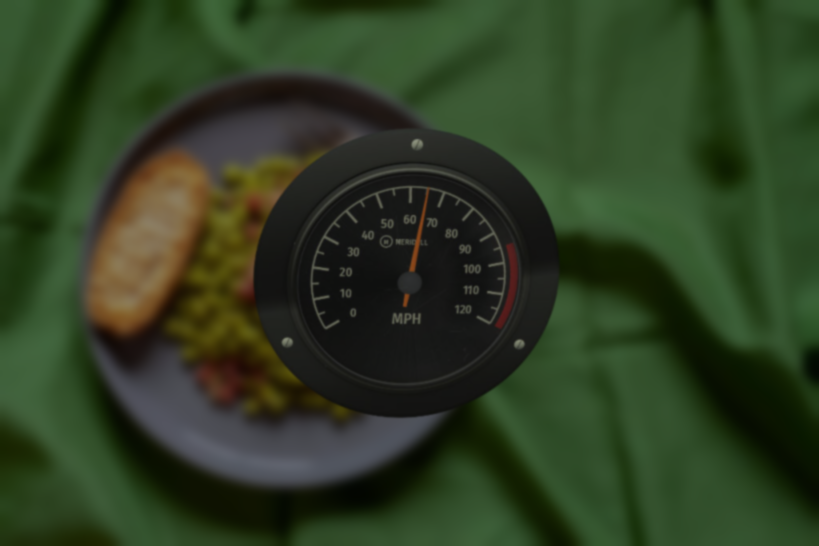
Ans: 65,mph
